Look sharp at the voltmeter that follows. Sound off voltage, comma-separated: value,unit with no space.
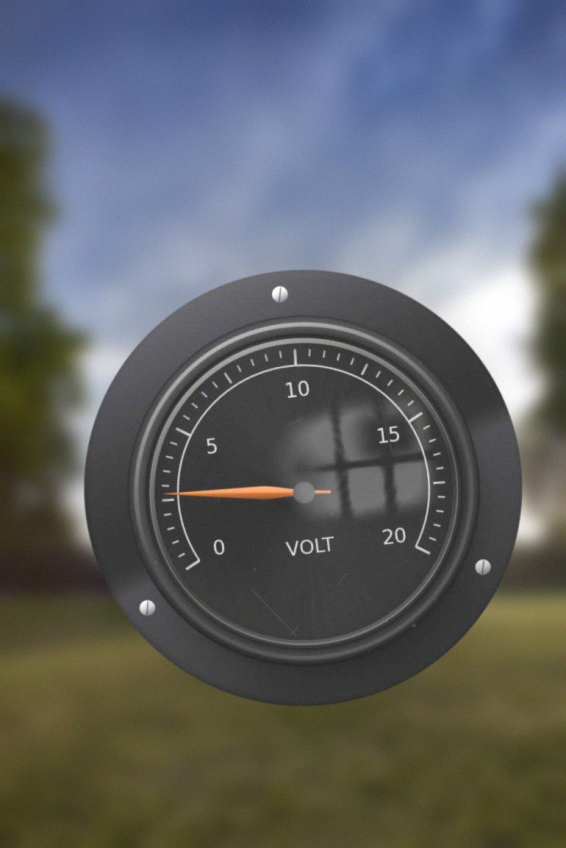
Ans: 2.75,V
